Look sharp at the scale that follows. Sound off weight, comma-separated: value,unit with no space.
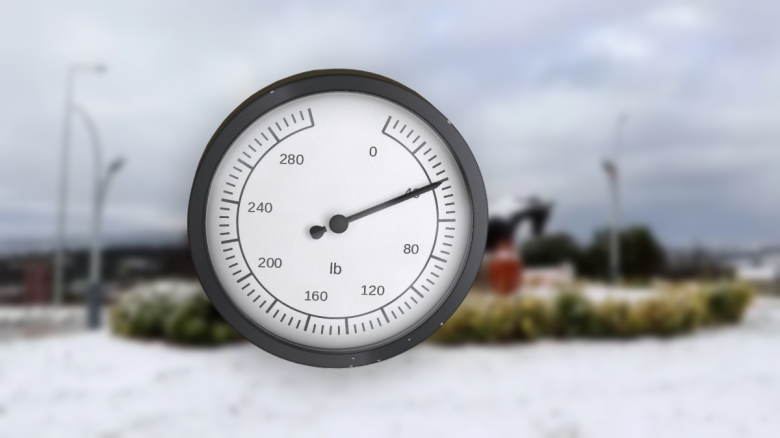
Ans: 40,lb
